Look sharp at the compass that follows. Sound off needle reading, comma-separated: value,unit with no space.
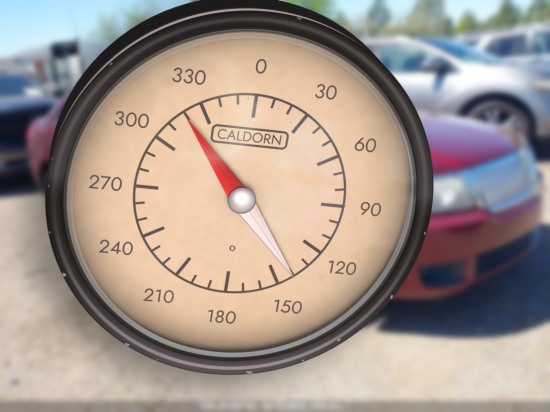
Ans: 320,°
